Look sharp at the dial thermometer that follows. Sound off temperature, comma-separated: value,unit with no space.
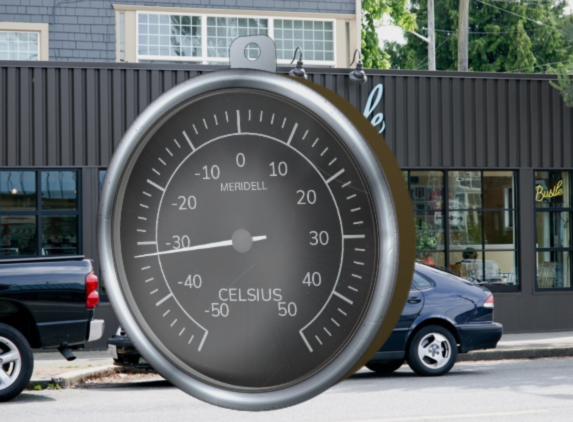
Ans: -32,°C
